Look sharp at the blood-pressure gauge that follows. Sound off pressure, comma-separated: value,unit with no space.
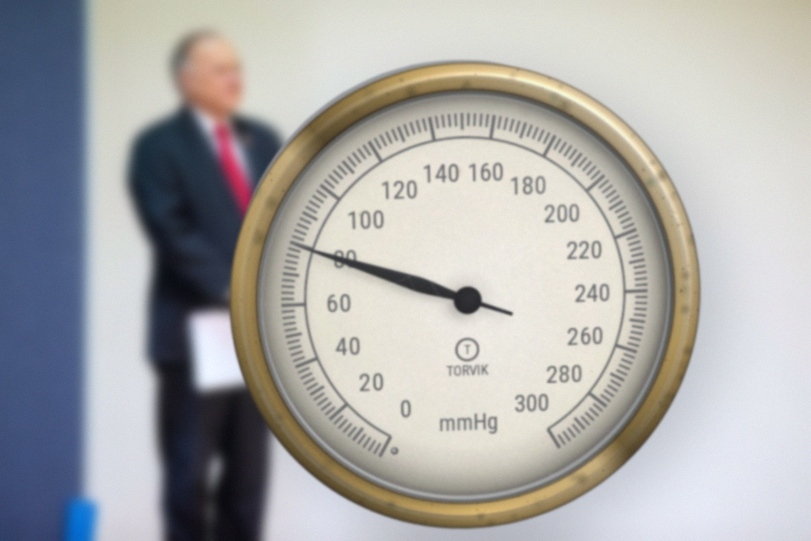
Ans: 80,mmHg
